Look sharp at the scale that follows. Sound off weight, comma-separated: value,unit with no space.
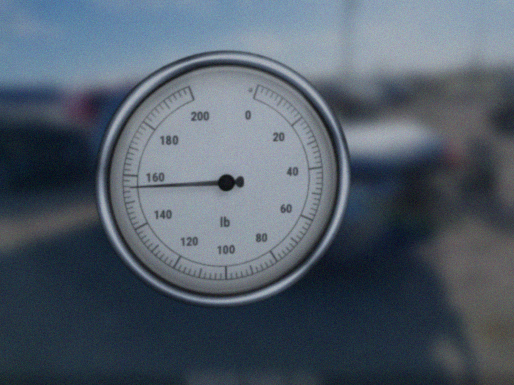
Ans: 156,lb
